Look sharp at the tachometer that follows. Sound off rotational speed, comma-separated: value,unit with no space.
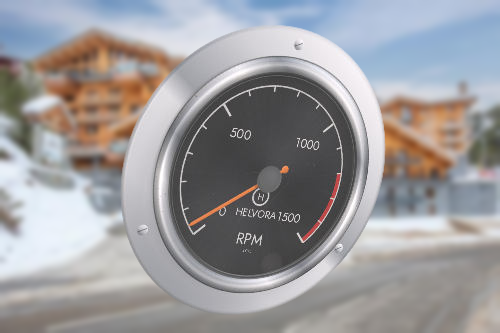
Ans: 50,rpm
